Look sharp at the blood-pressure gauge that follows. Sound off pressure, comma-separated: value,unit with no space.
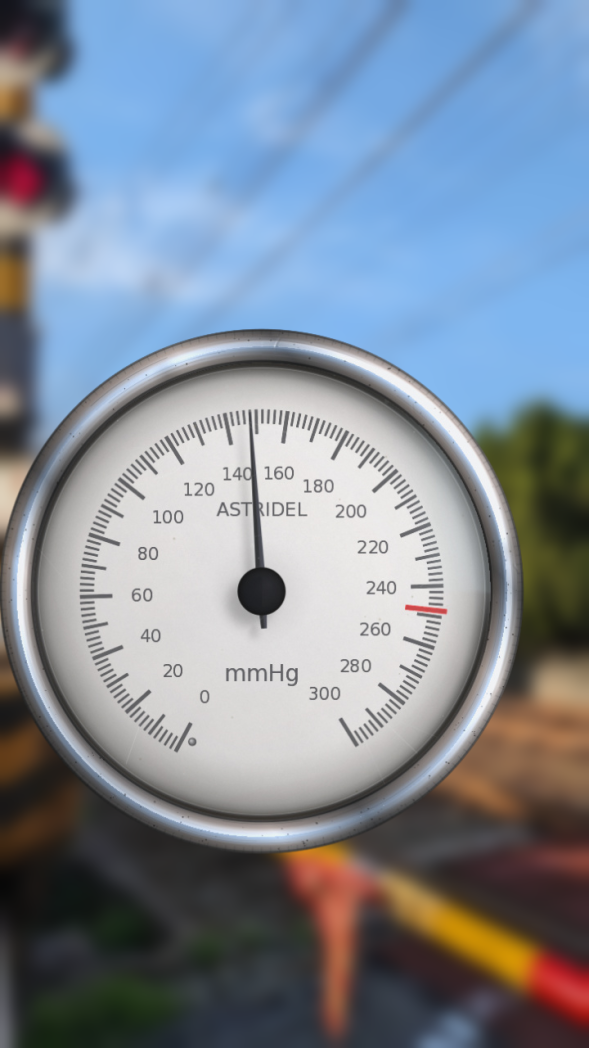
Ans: 148,mmHg
